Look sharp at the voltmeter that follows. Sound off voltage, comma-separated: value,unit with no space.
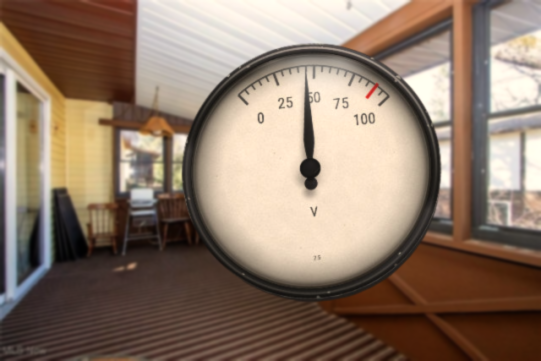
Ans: 45,V
